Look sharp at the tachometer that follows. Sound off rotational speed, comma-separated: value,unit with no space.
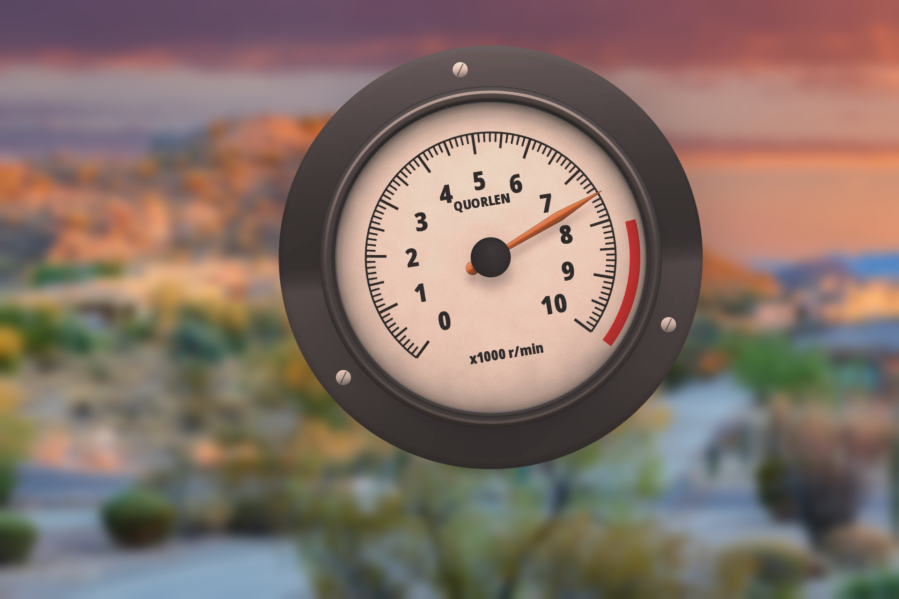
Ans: 7500,rpm
